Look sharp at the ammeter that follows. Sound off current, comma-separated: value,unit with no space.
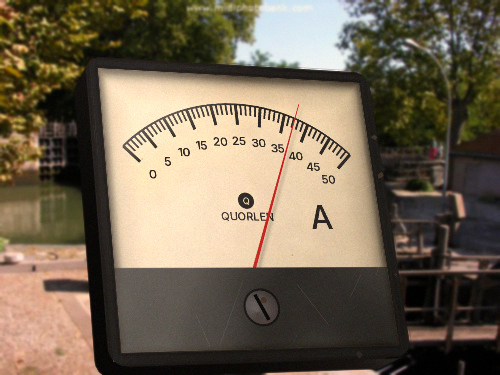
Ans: 37,A
